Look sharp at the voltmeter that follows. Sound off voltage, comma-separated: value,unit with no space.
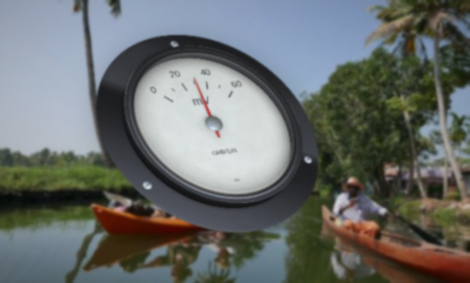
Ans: 30,mV
